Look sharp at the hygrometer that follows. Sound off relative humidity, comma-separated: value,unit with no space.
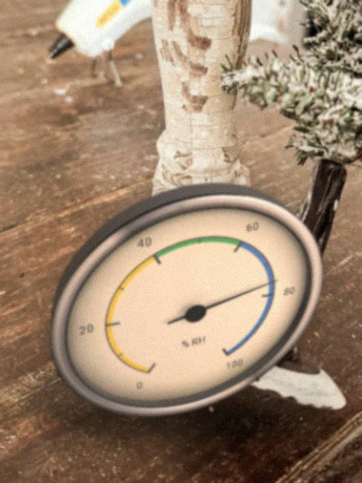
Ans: 75,%
